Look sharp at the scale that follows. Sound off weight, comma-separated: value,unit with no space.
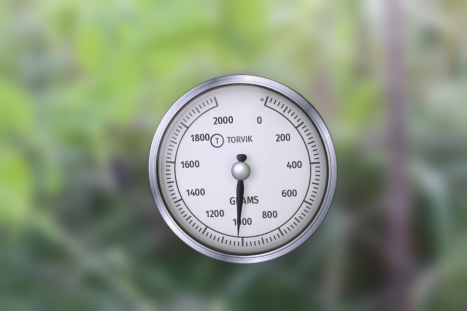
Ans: 1020,g
